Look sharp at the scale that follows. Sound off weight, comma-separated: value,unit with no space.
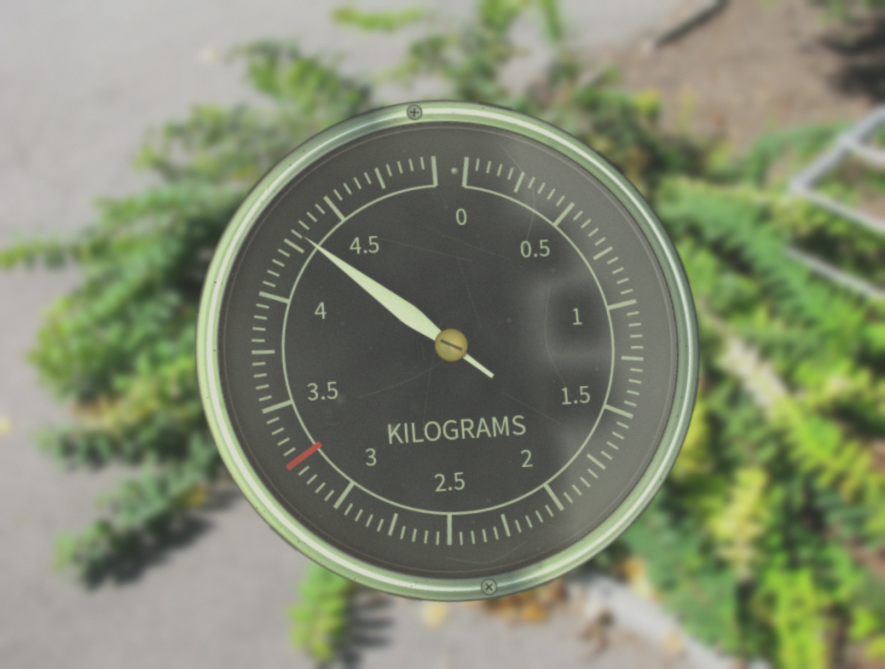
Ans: 4.3,kg
